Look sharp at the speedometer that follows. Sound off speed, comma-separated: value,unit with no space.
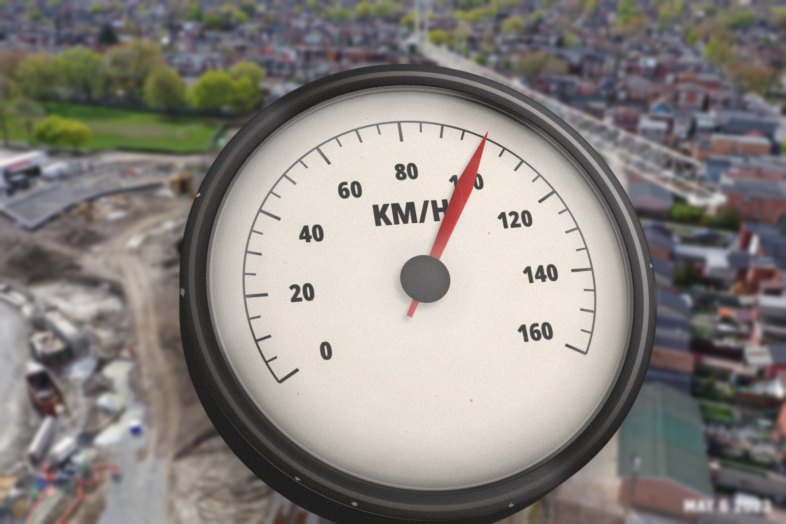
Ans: 100,km/h
